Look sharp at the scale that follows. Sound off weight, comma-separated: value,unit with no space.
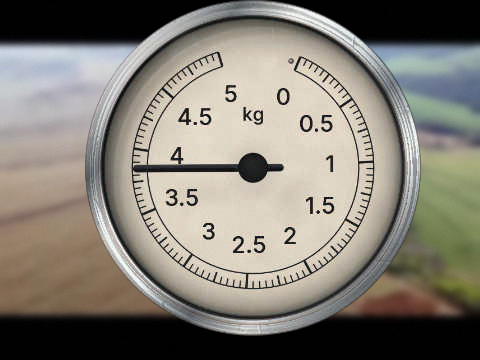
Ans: 3.85,kg
